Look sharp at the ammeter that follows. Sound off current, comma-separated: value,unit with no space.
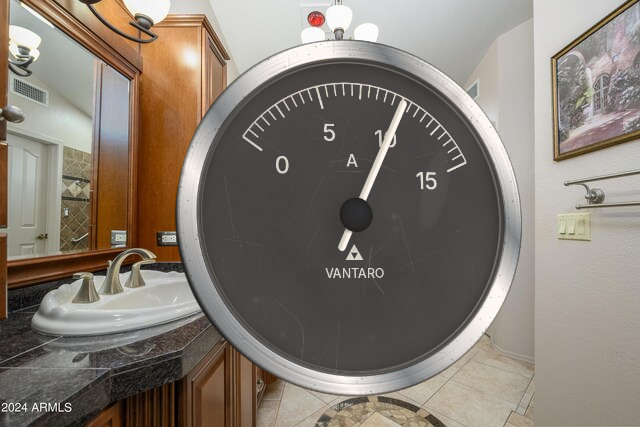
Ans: 10,A
